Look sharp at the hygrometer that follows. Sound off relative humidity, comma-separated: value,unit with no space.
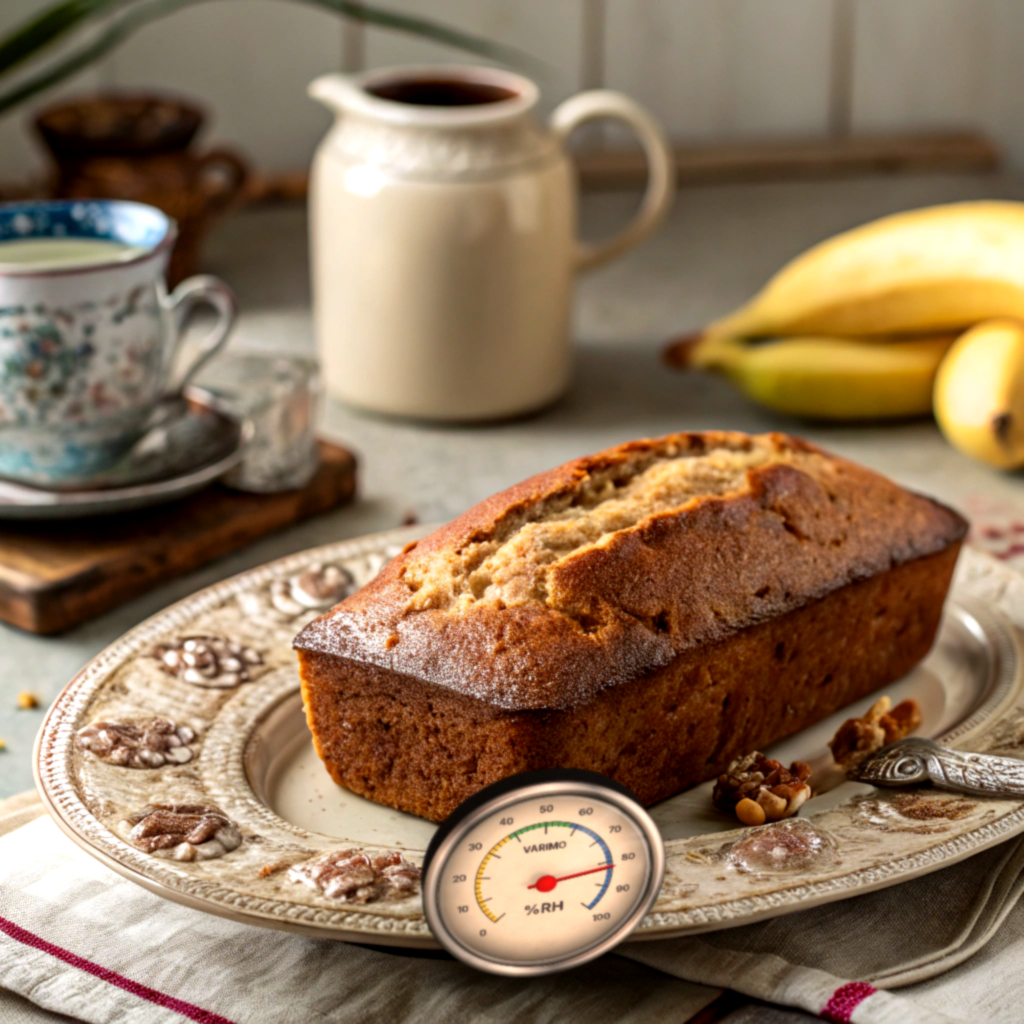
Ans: 80,%
